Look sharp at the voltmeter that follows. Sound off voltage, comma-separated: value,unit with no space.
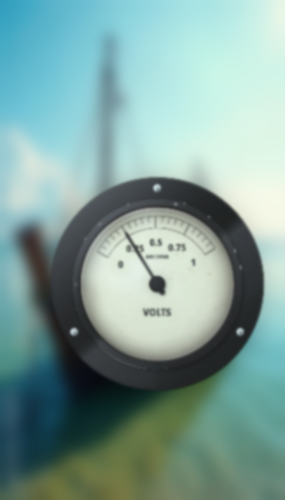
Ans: 0.25,V
